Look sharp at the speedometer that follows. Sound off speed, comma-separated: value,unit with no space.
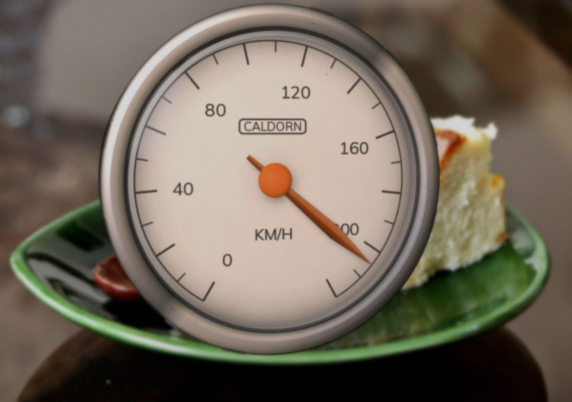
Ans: 205,km/h
